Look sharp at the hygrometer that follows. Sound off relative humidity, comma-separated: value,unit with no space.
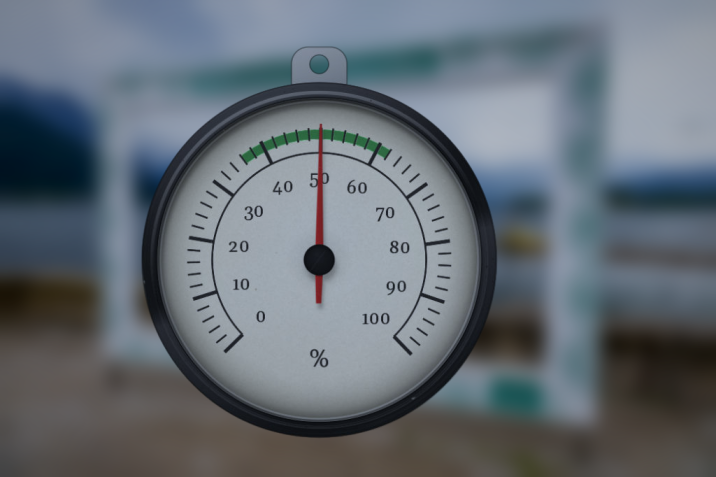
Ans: 50,%
